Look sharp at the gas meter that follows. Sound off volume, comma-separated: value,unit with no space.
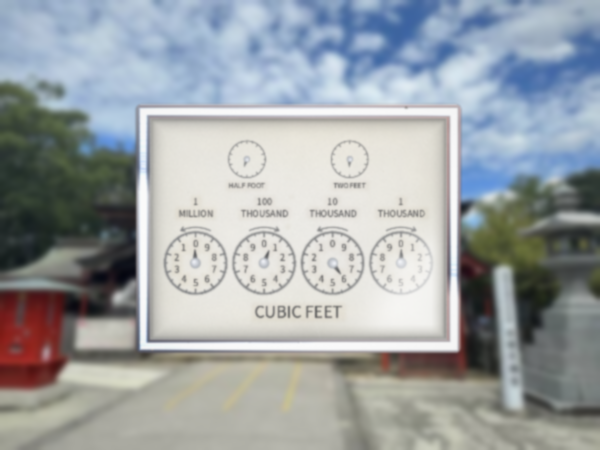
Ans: 6000,ft³
